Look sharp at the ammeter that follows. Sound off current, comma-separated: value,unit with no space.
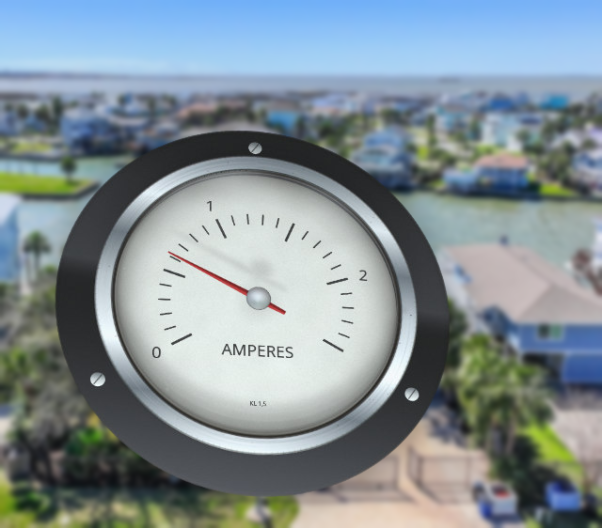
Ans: 0.6,A
